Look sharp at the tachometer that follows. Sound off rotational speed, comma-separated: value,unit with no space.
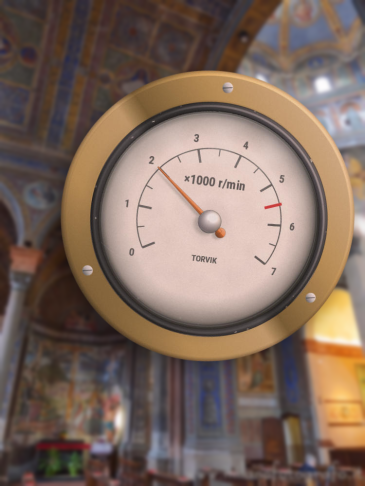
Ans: 2000,rpm
